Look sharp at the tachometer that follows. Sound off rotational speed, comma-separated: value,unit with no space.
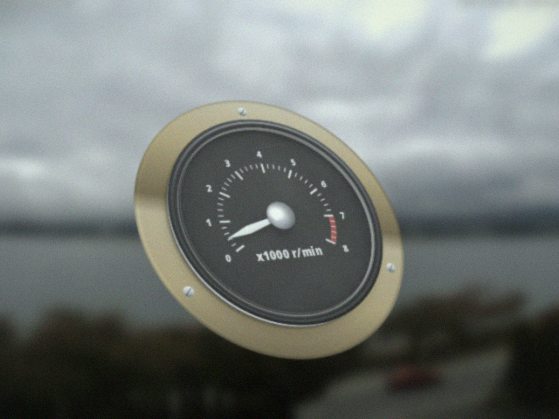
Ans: 400,rpm
